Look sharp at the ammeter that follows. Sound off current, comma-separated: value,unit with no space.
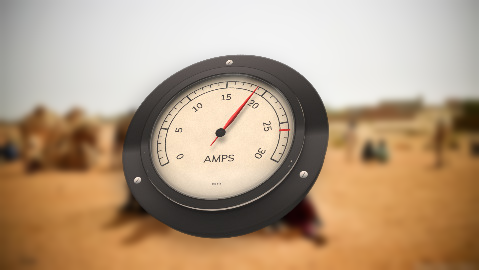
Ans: 19,A
